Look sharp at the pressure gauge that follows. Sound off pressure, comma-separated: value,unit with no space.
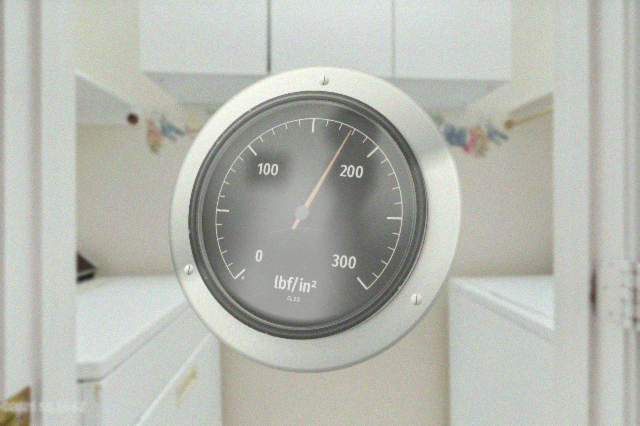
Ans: 180,psi
